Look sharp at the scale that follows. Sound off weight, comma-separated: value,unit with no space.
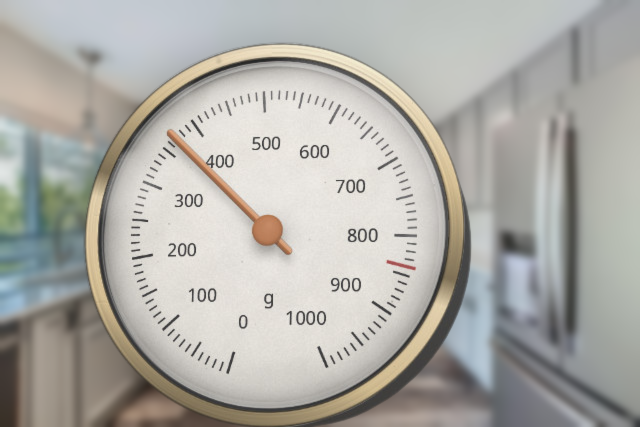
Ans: 370,g
